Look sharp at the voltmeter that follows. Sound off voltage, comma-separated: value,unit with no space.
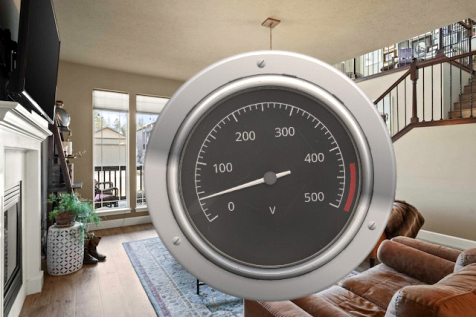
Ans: 40,V
